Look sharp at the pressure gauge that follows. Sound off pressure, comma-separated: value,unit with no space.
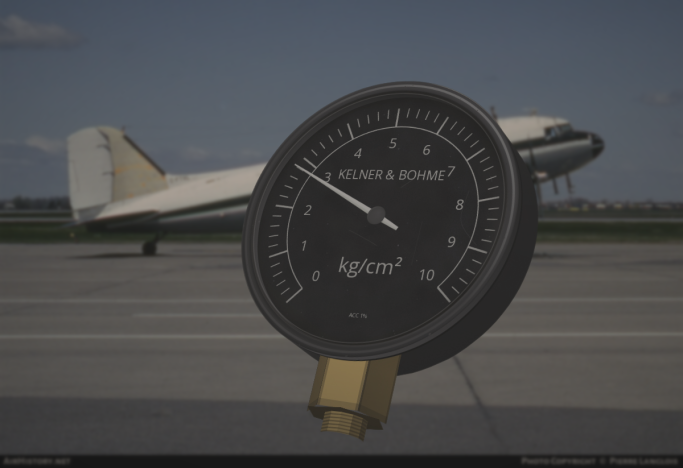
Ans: 2.8,kg/cm²
